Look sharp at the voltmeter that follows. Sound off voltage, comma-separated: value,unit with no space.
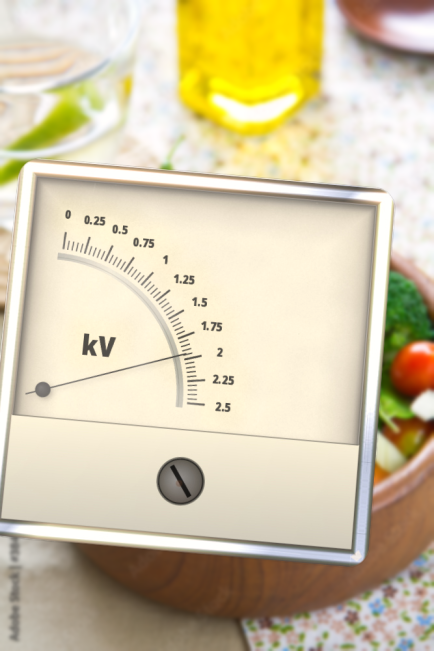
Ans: 1.95,kV
